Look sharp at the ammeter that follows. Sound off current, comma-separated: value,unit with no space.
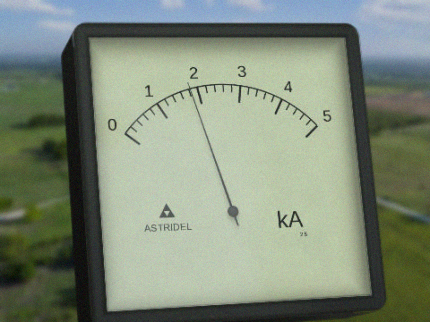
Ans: 1.8,kA
